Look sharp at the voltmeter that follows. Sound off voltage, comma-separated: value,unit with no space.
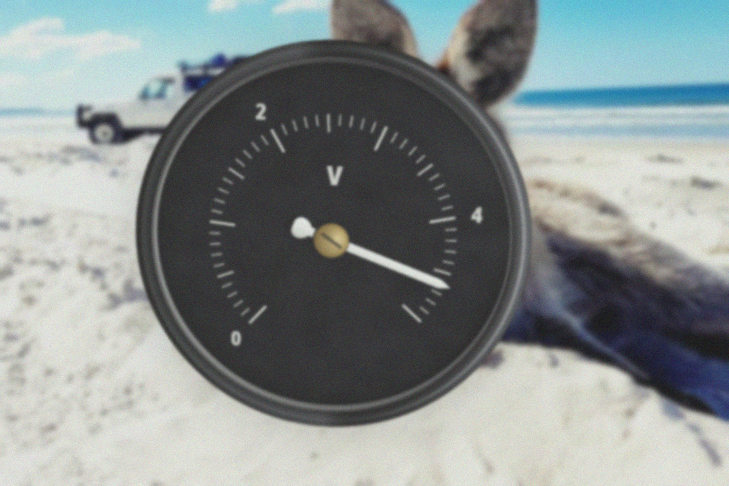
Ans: 4.6,V
